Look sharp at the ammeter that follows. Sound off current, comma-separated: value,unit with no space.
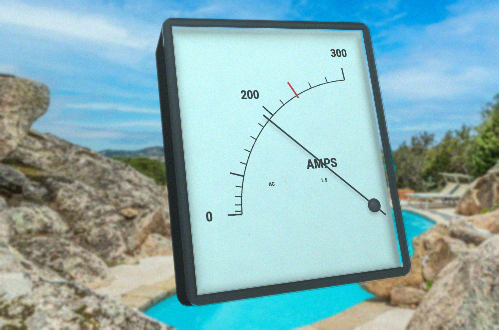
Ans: 190,A
